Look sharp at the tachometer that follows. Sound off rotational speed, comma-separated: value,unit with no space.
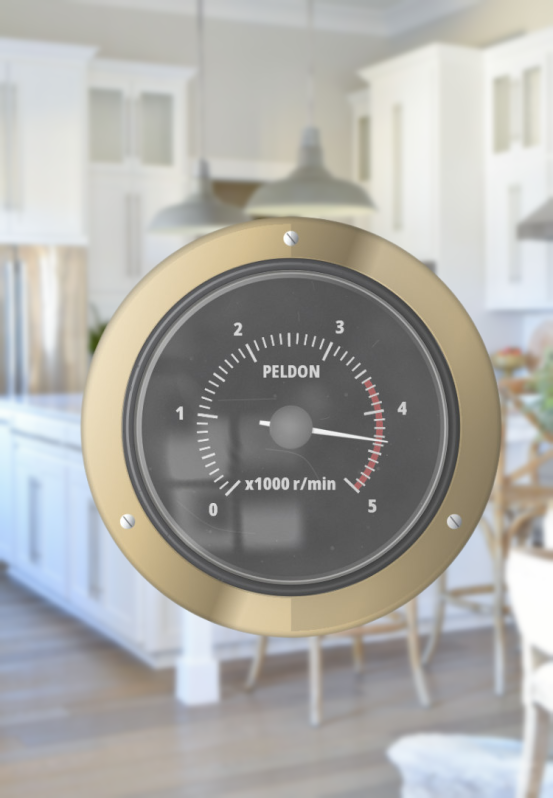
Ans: 4350,rpm
